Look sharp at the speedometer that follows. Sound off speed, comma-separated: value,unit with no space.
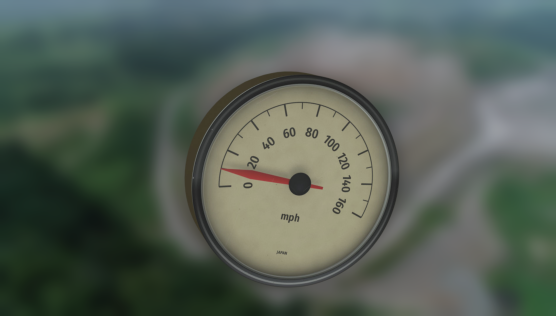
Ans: 10,mph
